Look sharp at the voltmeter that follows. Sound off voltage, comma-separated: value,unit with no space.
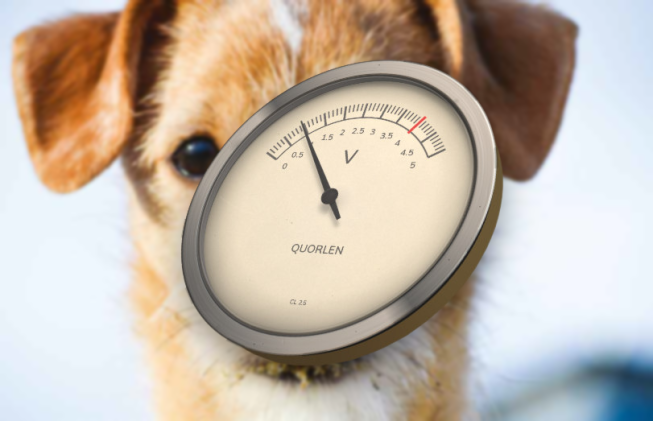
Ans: 1,V
